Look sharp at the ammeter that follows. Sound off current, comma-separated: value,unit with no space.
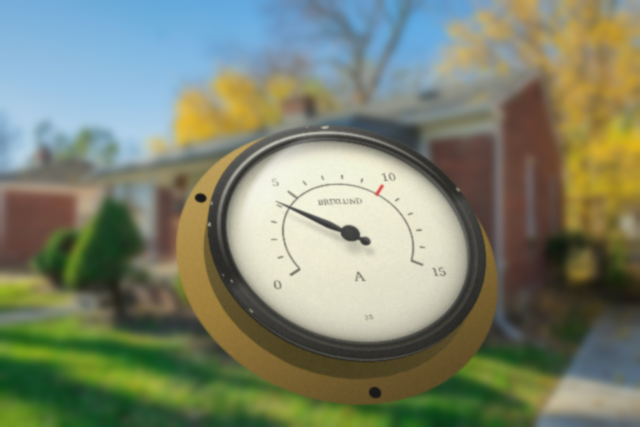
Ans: 4,A
